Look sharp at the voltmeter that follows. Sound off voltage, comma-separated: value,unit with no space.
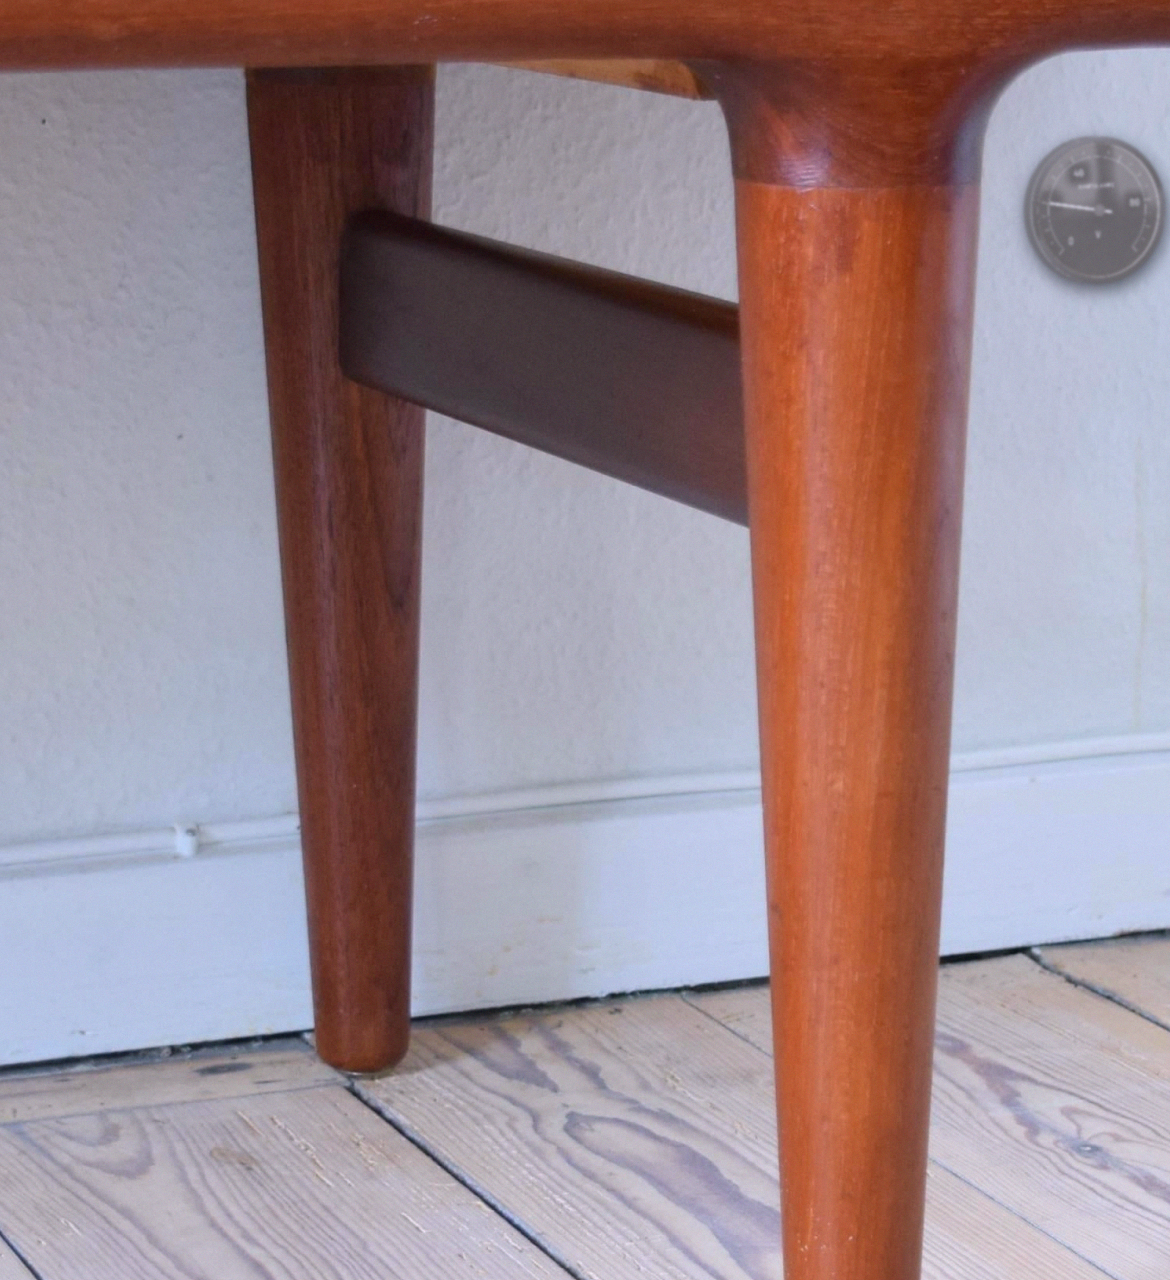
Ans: 20,V
